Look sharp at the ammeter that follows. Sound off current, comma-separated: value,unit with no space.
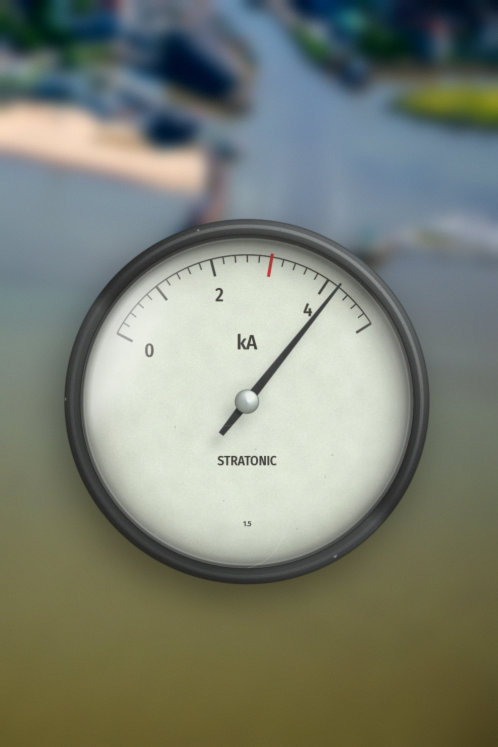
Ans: 4.2,kA
